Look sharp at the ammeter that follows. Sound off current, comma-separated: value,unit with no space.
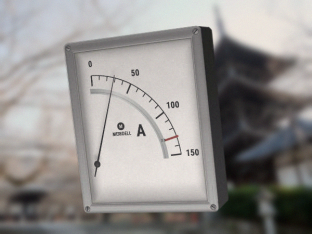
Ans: 30,A
